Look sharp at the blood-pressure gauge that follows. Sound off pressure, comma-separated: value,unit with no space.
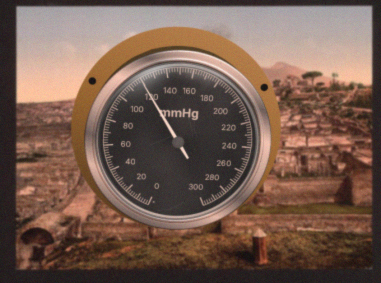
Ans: 120,mmHg
